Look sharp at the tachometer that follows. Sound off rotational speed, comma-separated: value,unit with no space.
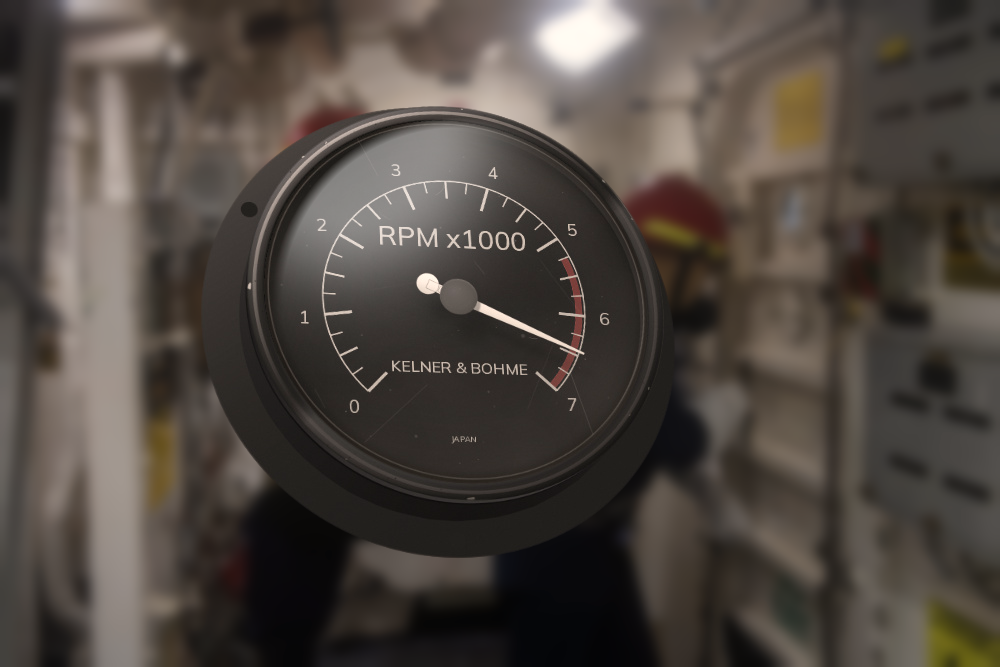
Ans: 6500,rpm
